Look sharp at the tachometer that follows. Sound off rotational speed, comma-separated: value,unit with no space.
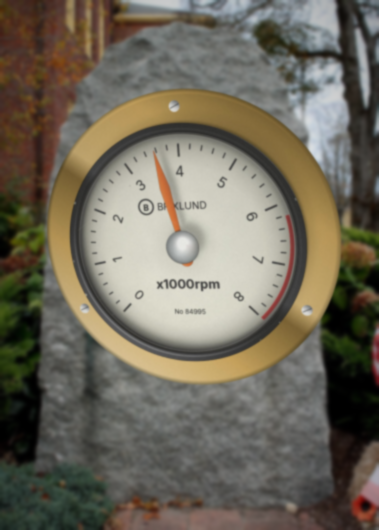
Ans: 3600,rpm
